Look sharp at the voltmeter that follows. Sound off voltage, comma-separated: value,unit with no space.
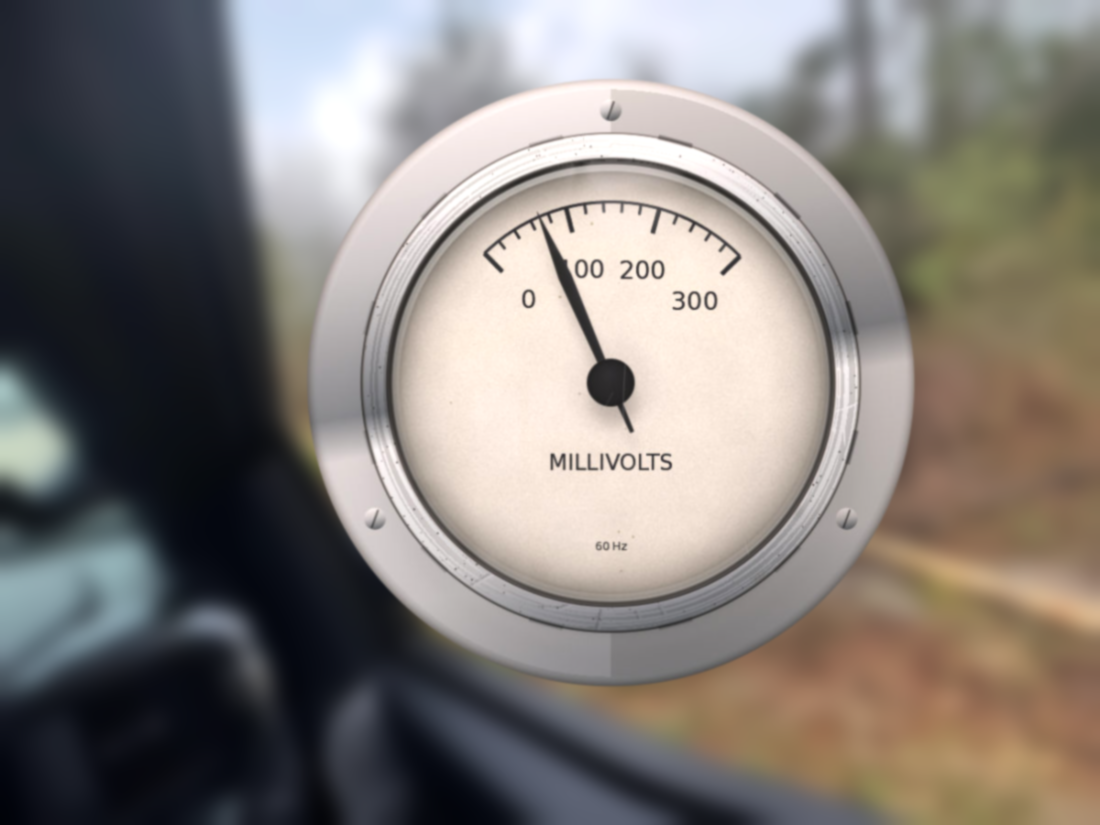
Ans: 70,mV
